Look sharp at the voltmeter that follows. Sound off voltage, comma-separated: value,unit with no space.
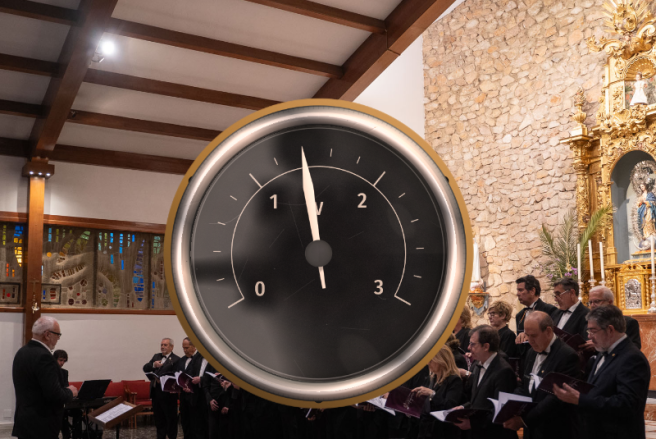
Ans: 1.4,V
